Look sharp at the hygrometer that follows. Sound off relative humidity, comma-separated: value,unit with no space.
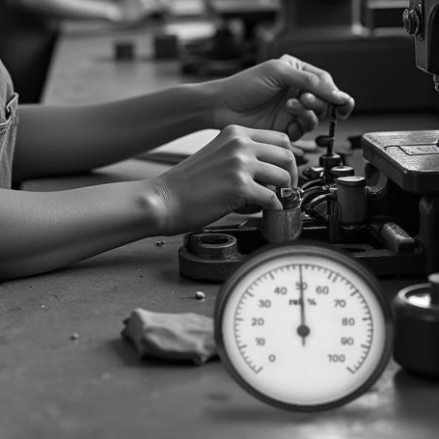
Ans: 50,%
